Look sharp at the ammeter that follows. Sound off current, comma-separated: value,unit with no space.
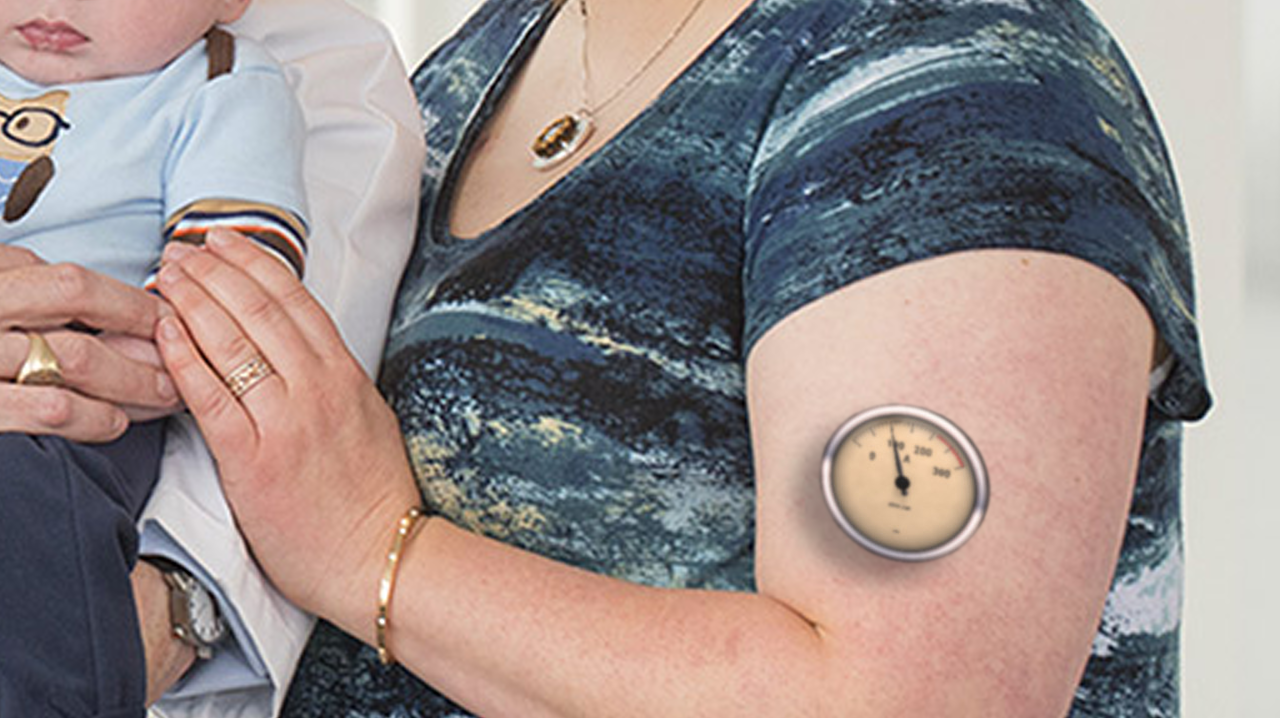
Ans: 100,A
